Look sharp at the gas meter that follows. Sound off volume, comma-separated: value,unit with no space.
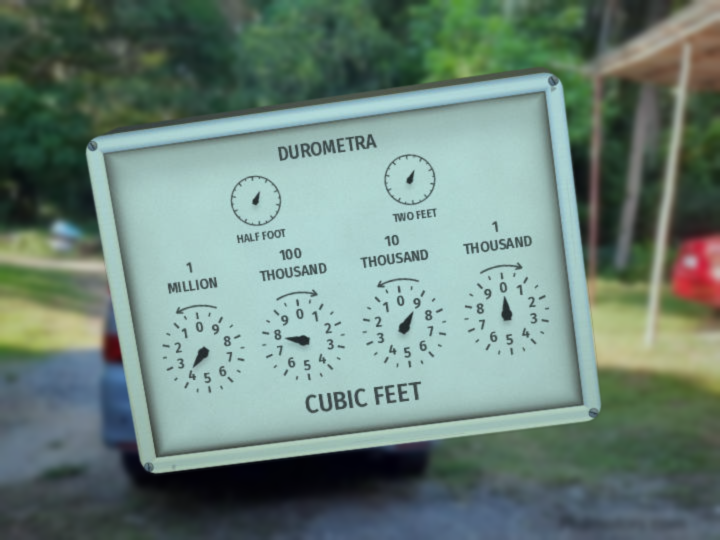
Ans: 379000,ft³
